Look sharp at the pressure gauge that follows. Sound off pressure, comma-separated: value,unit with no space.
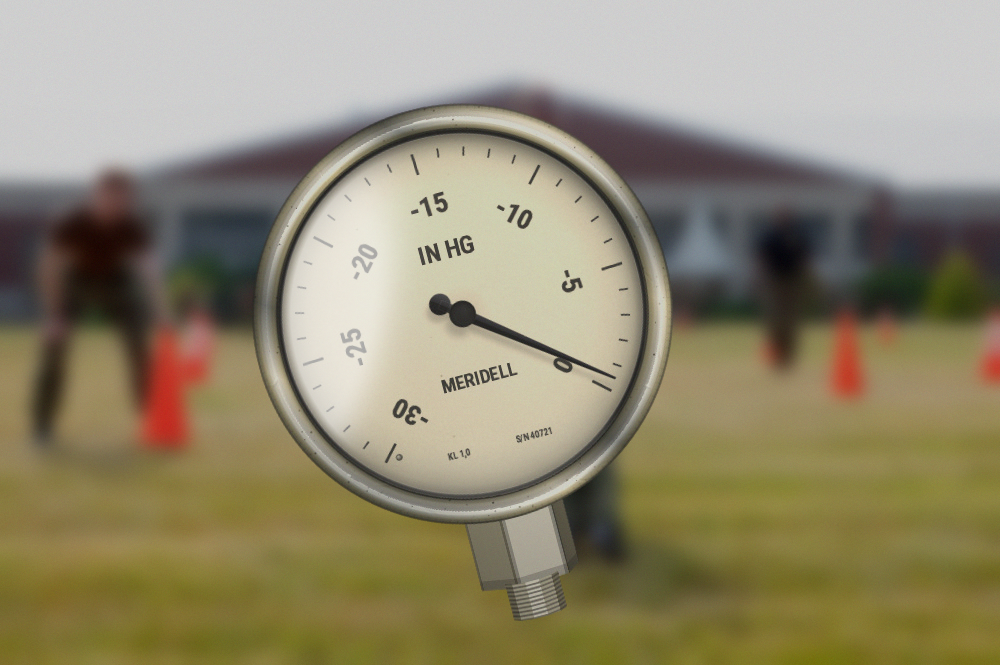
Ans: -0.5,inHg
